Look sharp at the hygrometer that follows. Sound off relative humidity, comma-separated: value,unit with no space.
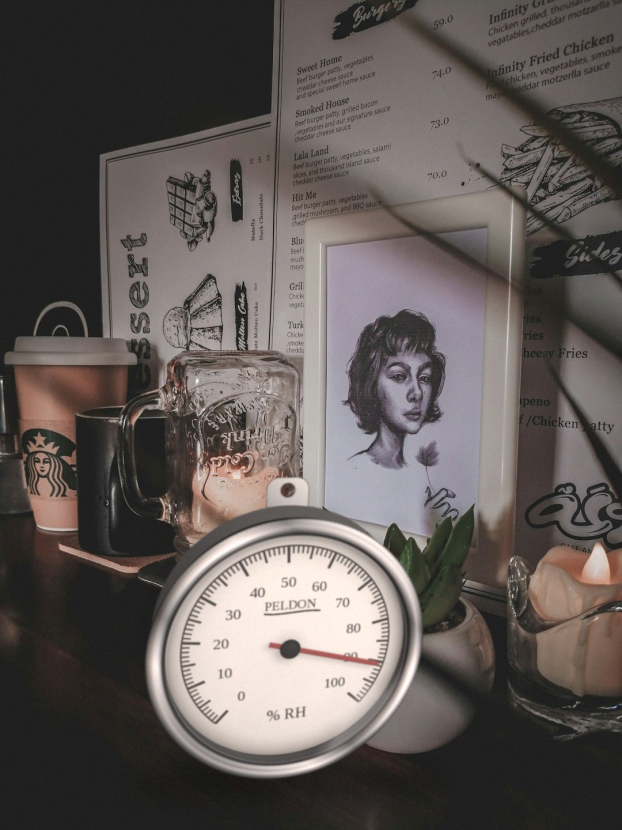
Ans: 90,%
